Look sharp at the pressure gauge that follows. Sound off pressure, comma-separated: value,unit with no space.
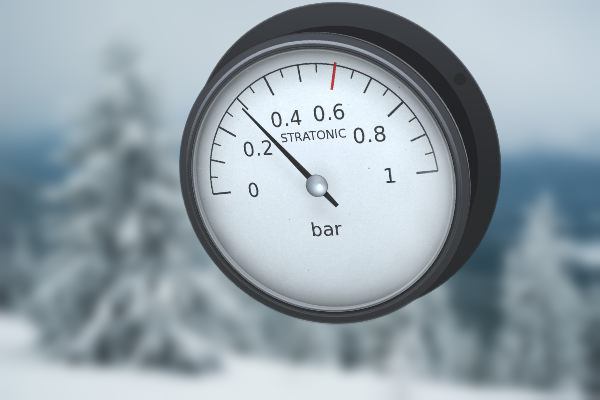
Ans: 0.3,bar
